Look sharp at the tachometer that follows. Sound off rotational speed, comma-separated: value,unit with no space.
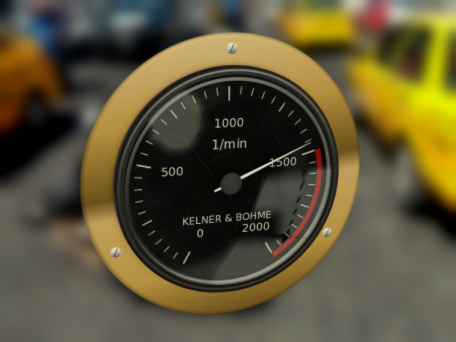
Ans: 1450,rpm
